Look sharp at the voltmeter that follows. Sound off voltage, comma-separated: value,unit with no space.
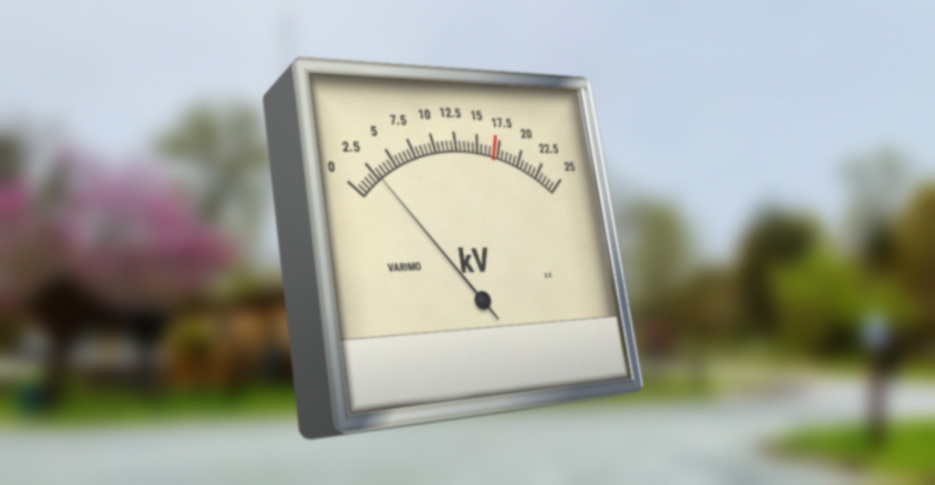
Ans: 2.5,kV
